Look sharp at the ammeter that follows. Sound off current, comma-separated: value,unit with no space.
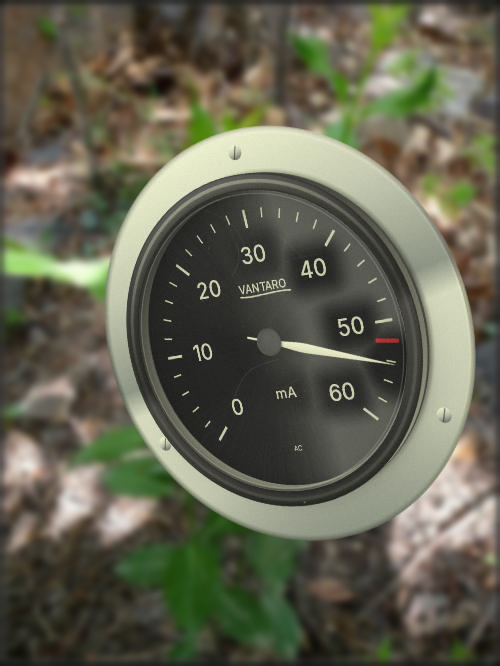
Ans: 54,mA
